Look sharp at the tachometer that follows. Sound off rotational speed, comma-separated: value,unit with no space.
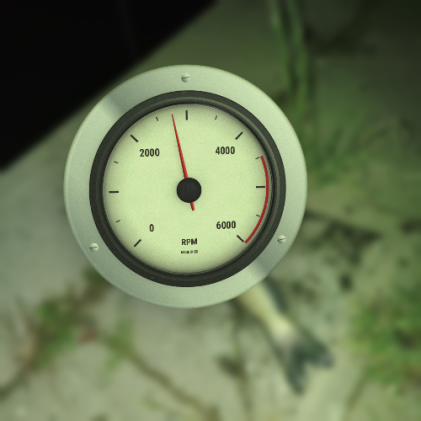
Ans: 2750,rpm
